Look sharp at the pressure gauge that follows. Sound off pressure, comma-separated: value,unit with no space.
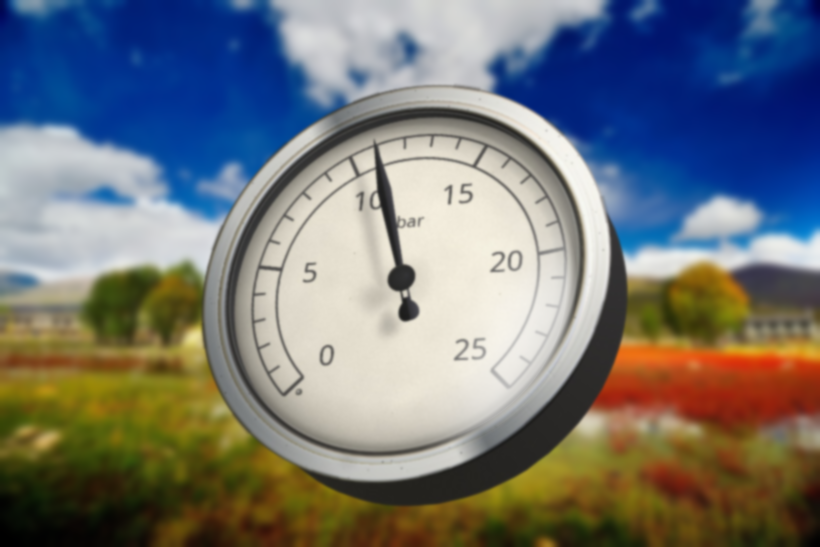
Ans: 11,bar
